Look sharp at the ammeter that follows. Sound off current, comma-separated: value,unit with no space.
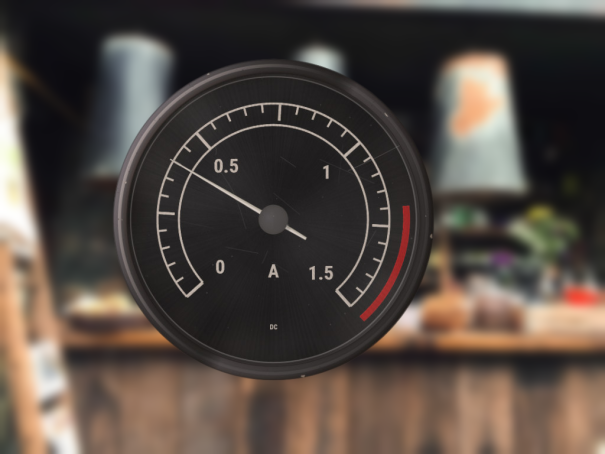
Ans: 0.4,A
